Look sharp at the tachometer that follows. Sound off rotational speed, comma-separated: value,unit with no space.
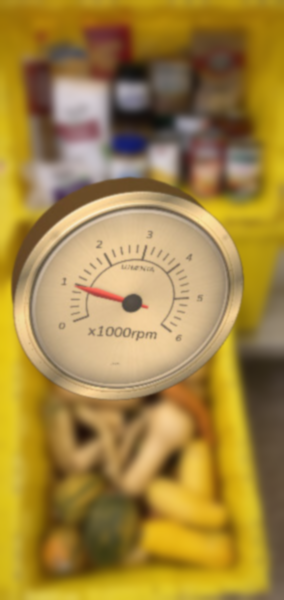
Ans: 1000,rpm
